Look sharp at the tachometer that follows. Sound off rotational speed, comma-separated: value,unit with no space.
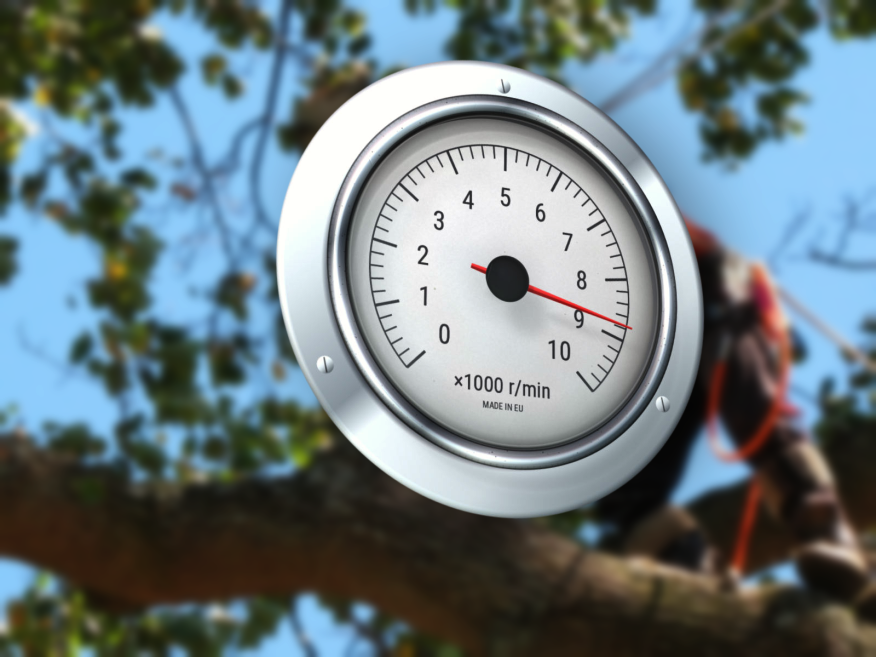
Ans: 8800,rpm
